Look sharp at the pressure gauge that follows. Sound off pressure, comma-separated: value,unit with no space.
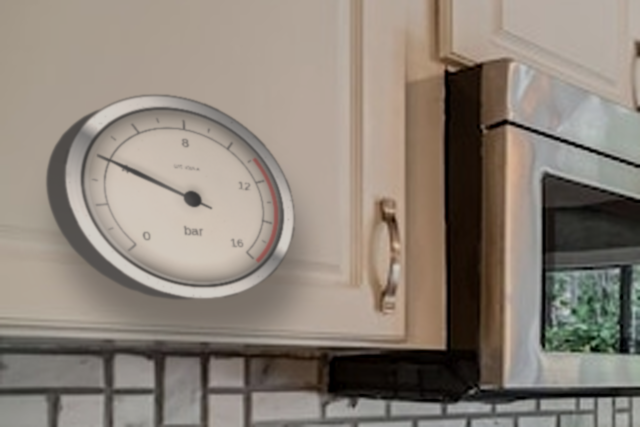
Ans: 4,bar
